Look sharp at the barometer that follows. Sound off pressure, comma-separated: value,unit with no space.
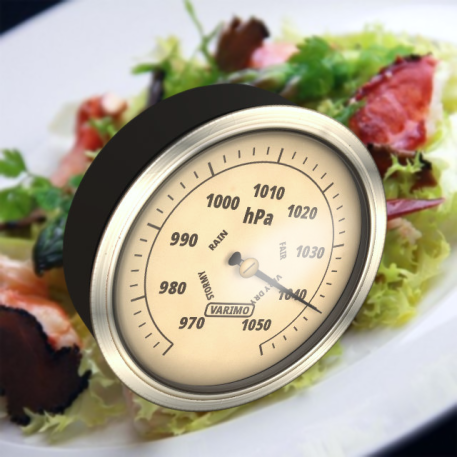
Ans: 1040,hPa
